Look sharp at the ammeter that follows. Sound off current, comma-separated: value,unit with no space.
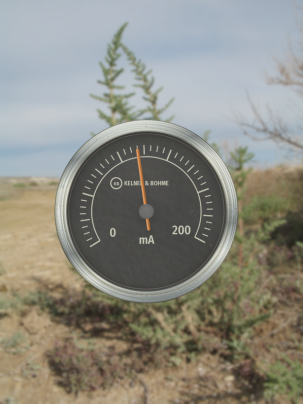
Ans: 95,mA
